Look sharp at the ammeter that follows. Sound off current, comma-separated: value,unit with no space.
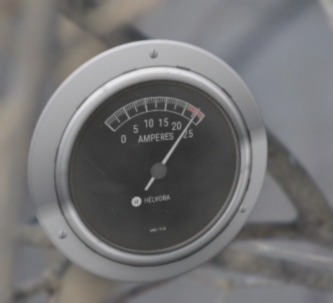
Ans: 22.5,A
